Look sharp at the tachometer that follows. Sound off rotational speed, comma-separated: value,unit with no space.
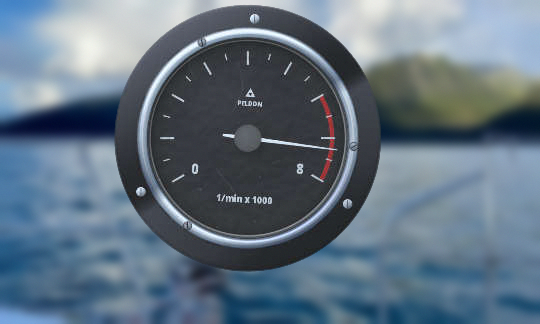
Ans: 7250,rpm
